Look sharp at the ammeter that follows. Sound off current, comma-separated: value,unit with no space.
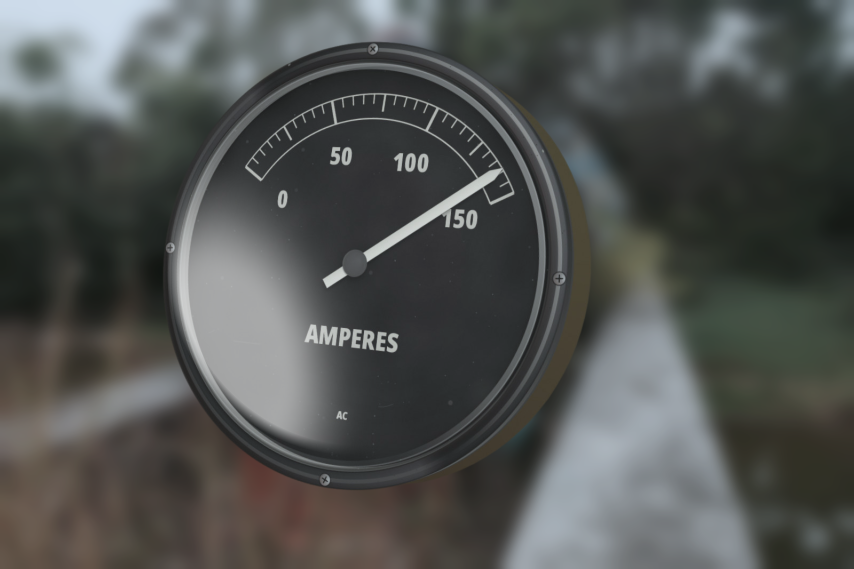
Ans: 140,A
